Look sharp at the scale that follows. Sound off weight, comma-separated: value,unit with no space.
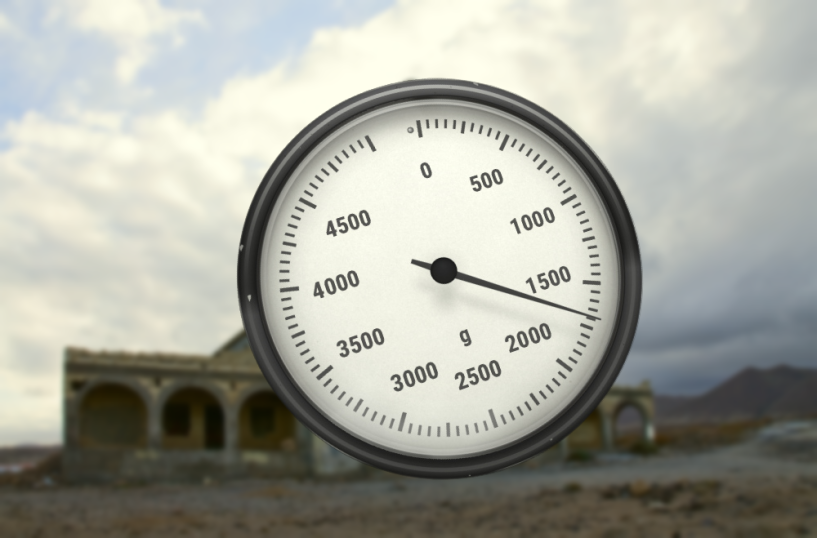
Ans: 1700,g
